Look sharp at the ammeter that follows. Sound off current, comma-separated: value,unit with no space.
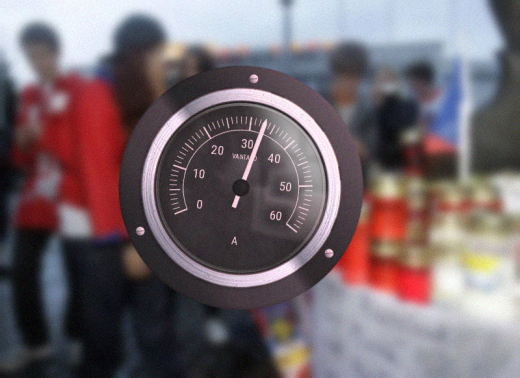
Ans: 33,A
